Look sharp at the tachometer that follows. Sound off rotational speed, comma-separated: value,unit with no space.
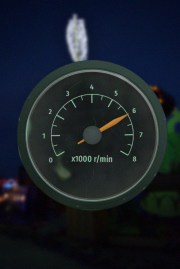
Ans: 6000,rpm
